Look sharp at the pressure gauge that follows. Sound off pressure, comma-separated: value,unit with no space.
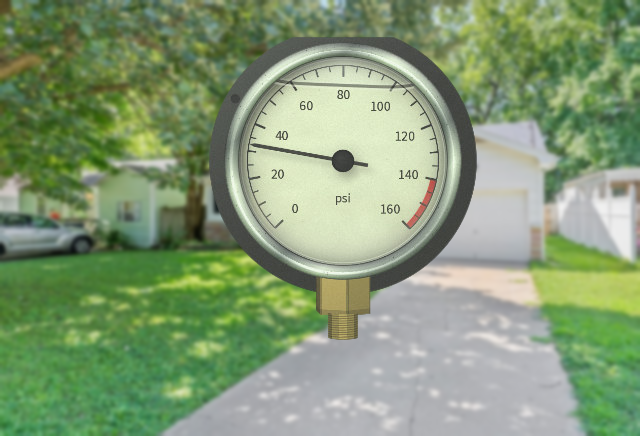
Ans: 32.5,psi
